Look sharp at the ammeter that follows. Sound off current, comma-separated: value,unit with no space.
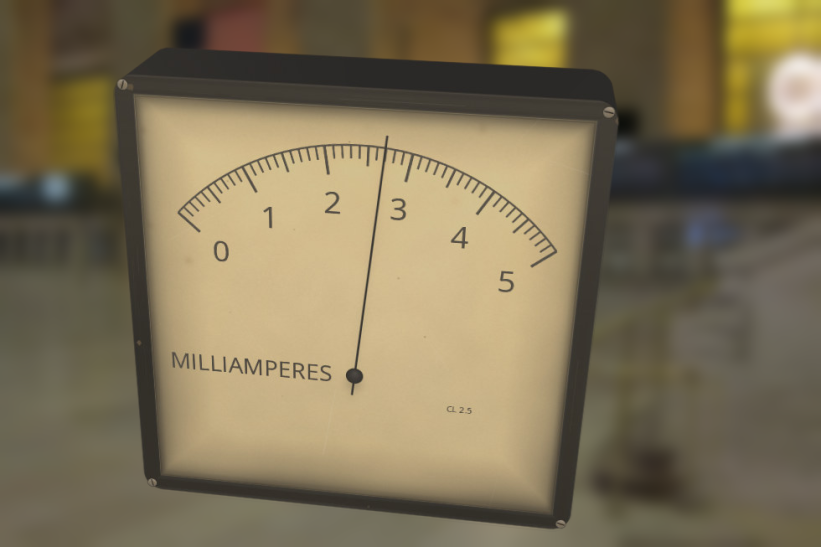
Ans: 2.7,mA
